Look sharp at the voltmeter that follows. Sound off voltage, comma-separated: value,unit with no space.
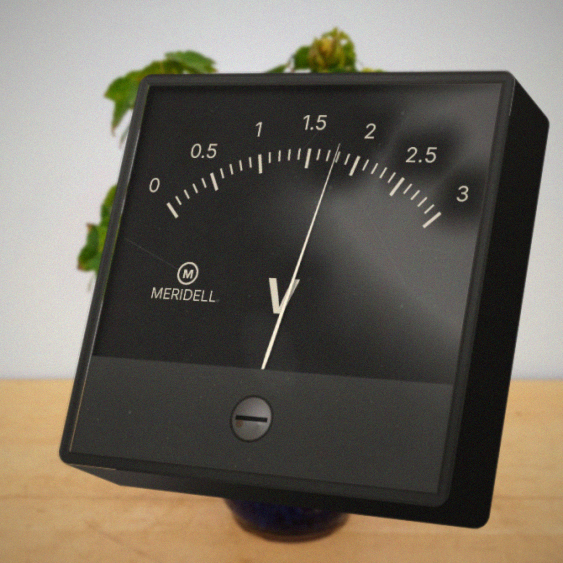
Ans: 1.8,V
